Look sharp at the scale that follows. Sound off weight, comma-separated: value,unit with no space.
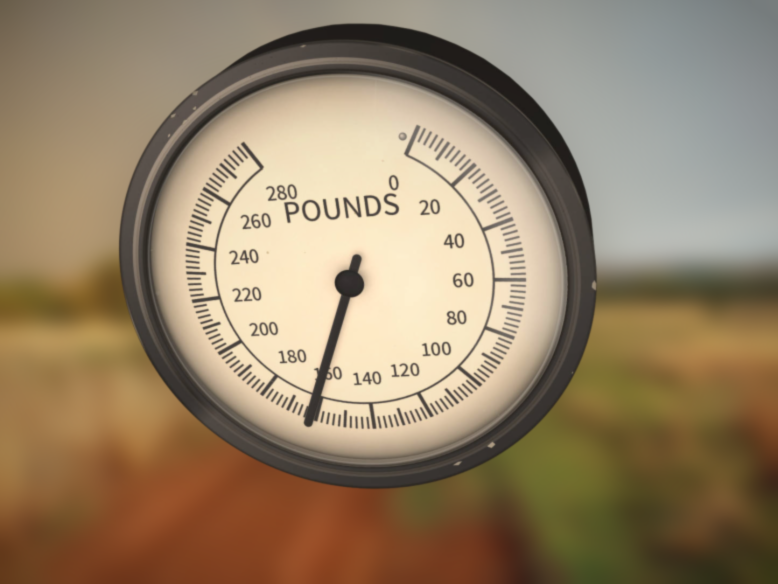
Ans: 162,lb
